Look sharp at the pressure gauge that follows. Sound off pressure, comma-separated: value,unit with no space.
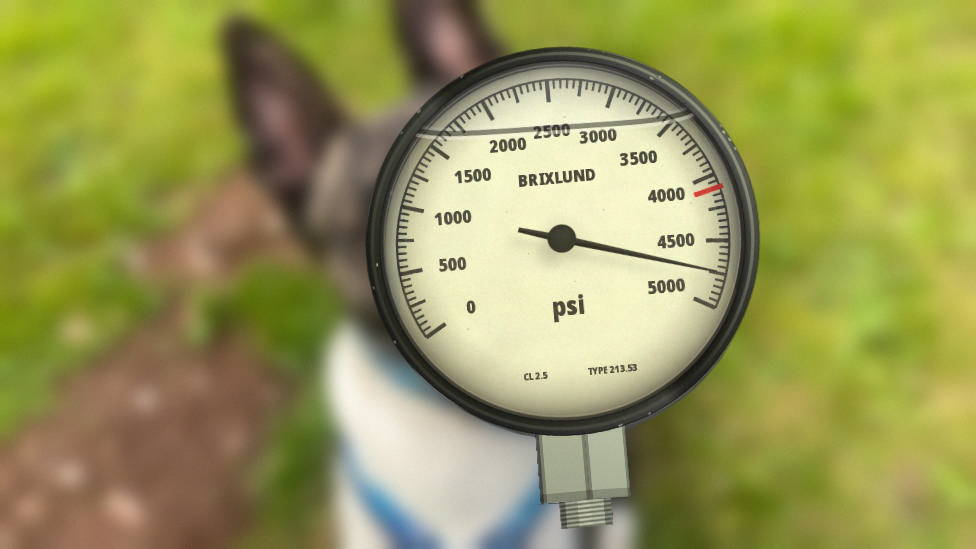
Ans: 4750,psi
